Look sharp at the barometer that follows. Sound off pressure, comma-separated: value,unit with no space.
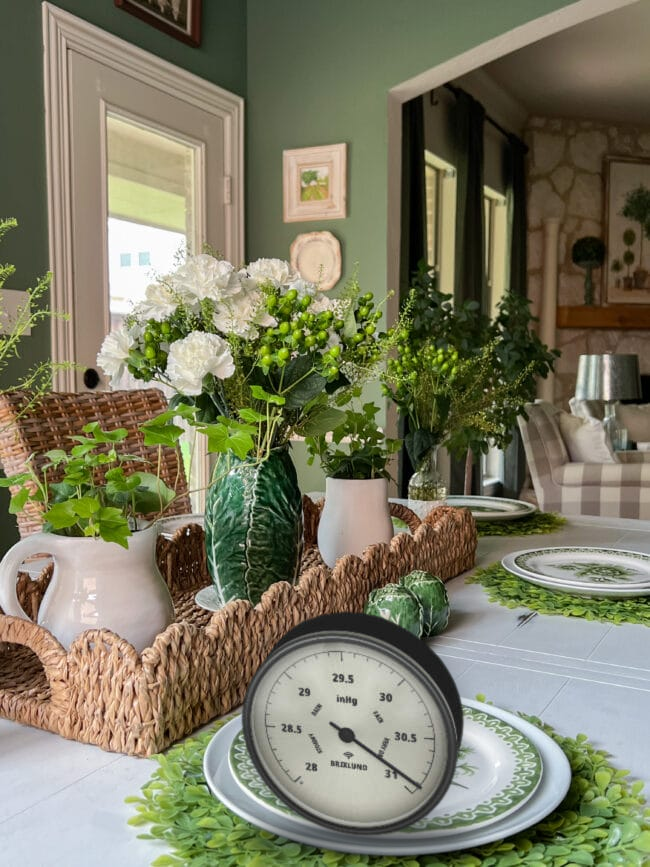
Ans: 30.9,inHg
